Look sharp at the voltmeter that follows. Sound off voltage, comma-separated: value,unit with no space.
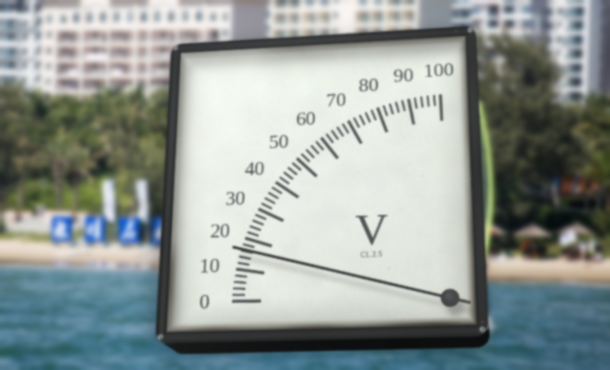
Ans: 16,V
